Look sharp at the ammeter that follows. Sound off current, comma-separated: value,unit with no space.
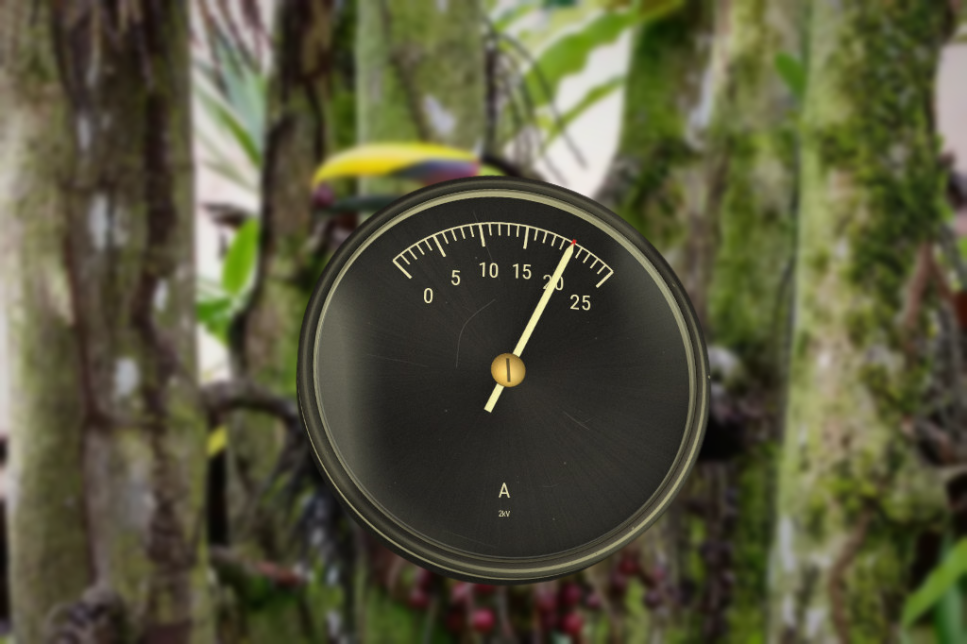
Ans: 20,A
